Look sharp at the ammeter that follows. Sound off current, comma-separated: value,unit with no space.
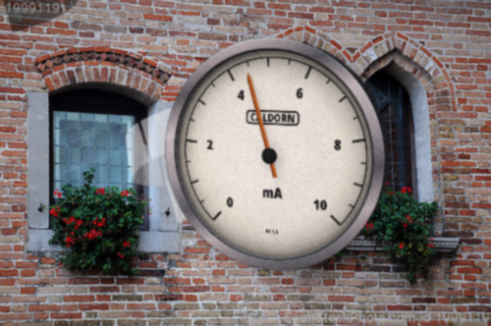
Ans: 4.5,mA
